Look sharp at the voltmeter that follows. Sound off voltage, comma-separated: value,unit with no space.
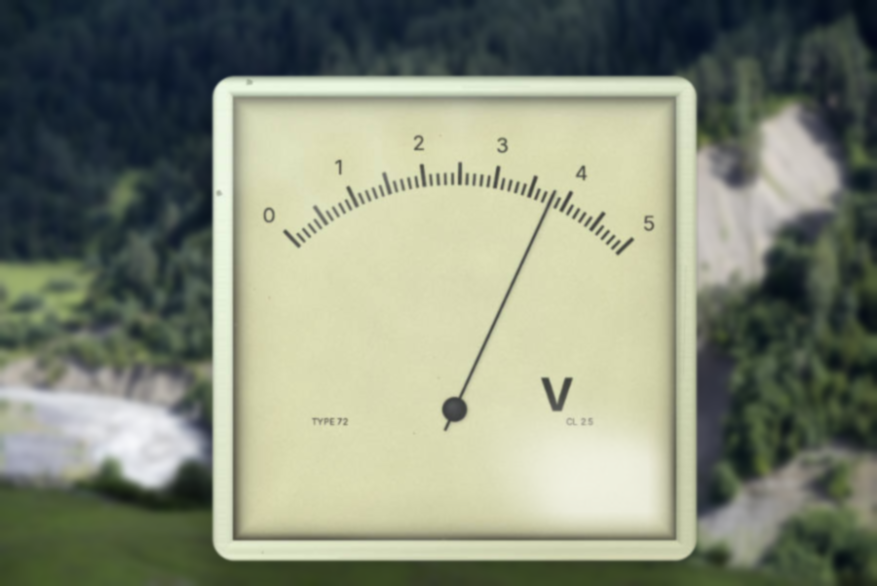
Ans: 3.8,V
